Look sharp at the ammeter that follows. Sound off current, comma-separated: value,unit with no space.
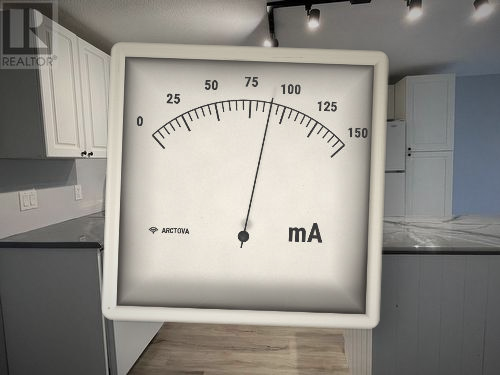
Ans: 90,mA
